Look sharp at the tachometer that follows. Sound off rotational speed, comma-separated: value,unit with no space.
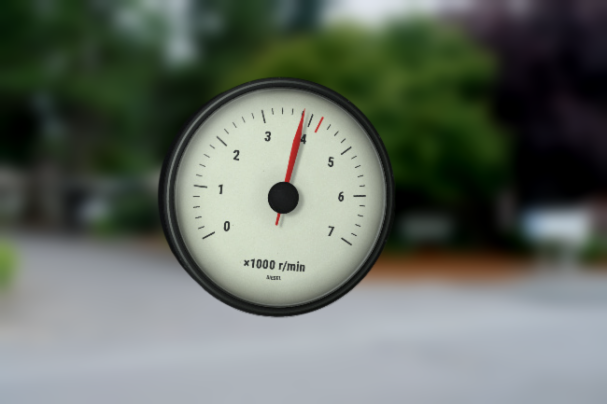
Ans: 3800,rpm
